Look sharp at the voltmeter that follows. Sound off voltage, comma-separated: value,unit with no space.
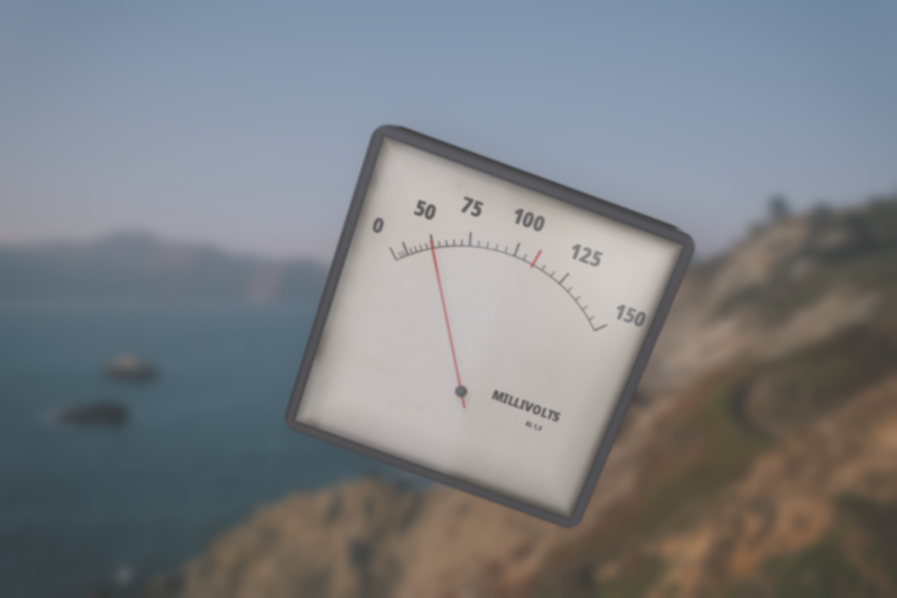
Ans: 50,mV
